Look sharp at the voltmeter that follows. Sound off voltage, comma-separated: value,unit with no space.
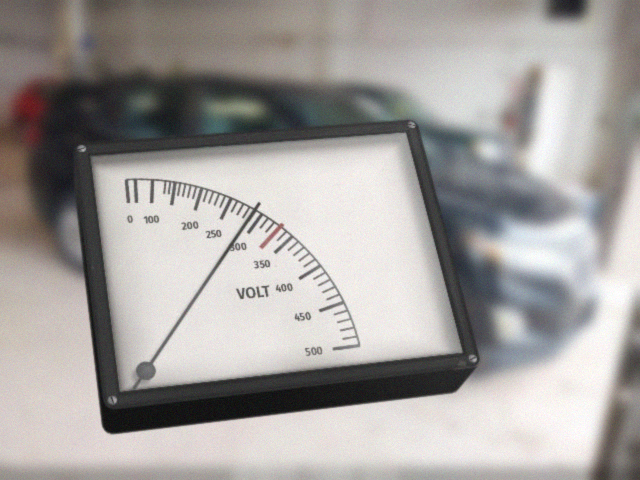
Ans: 290,V
